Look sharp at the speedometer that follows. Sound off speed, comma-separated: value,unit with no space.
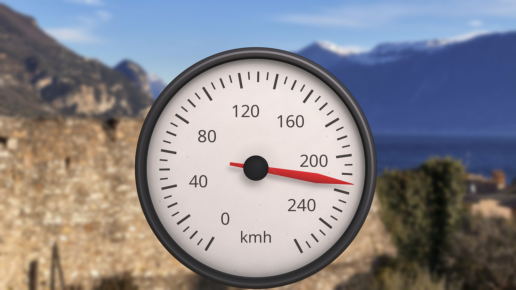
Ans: 215,km/h
